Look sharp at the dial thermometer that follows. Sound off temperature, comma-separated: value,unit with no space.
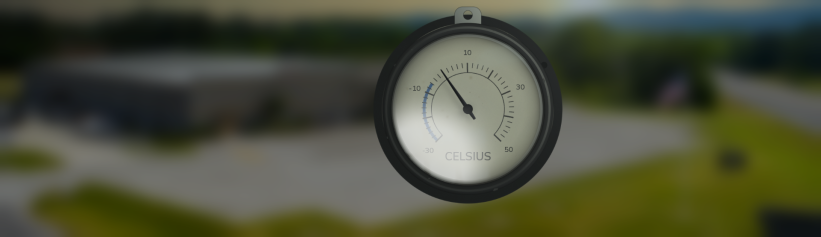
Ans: 0,°C
